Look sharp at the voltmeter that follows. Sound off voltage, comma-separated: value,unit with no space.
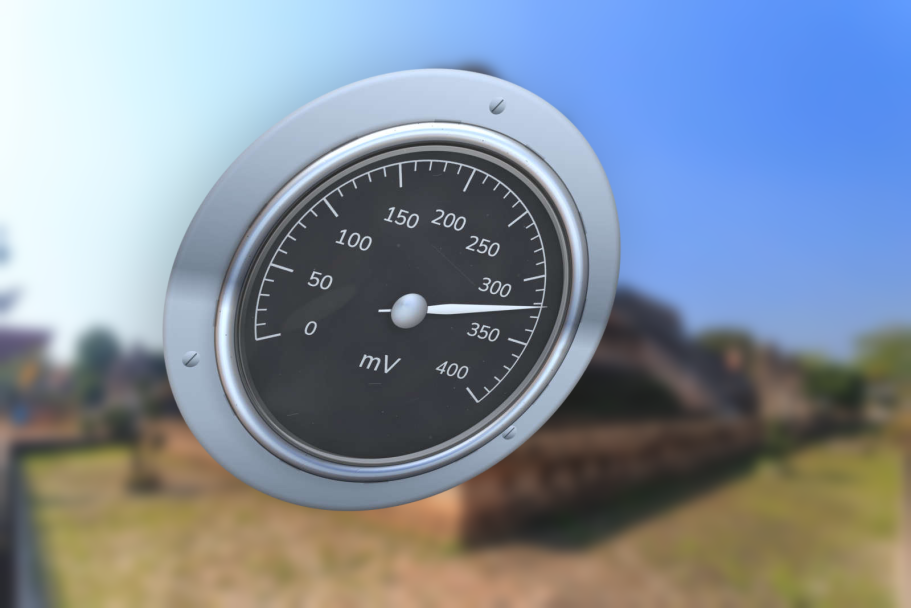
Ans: 320,mV
